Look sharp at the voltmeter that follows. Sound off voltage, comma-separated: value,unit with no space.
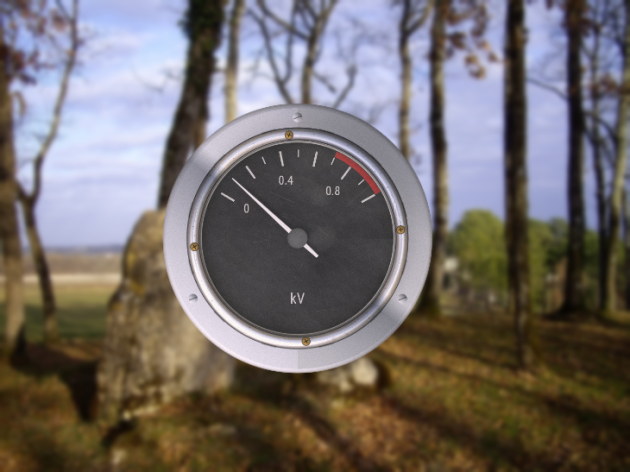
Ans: 0.1,kV
